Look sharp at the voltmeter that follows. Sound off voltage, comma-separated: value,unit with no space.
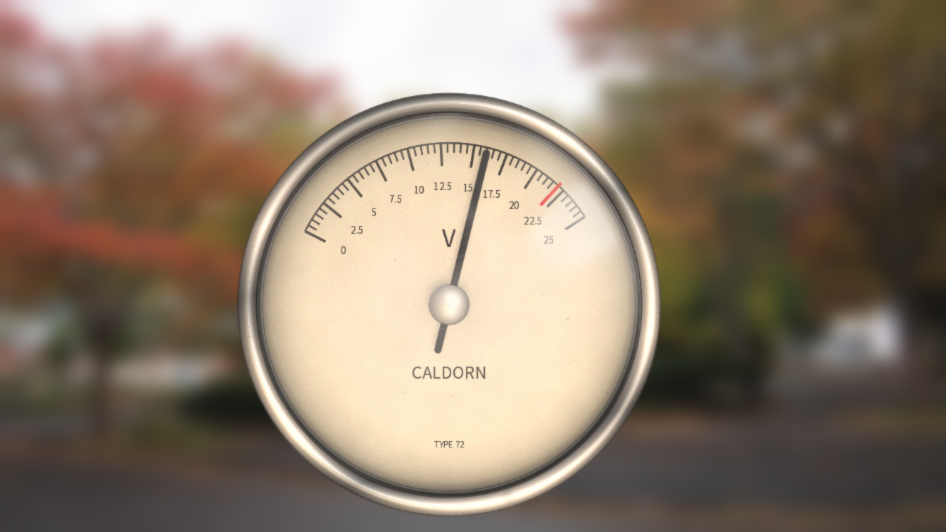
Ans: 16,V
